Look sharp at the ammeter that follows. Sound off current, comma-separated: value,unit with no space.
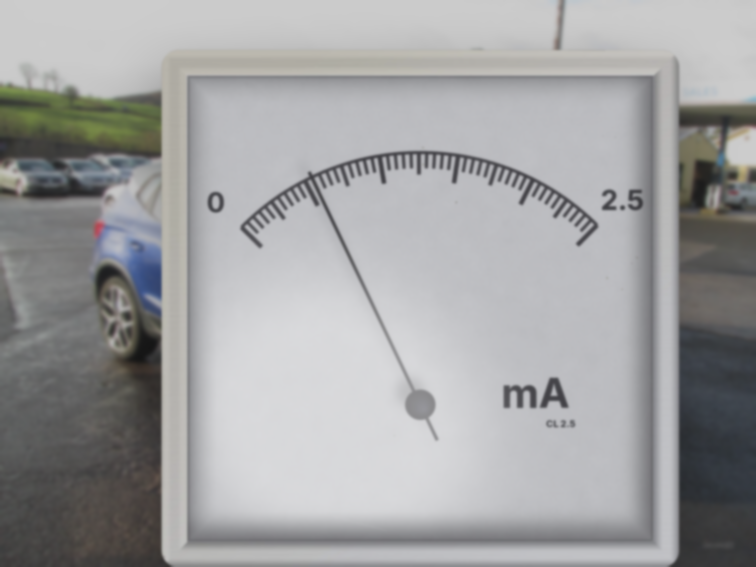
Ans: 0.55,mA
